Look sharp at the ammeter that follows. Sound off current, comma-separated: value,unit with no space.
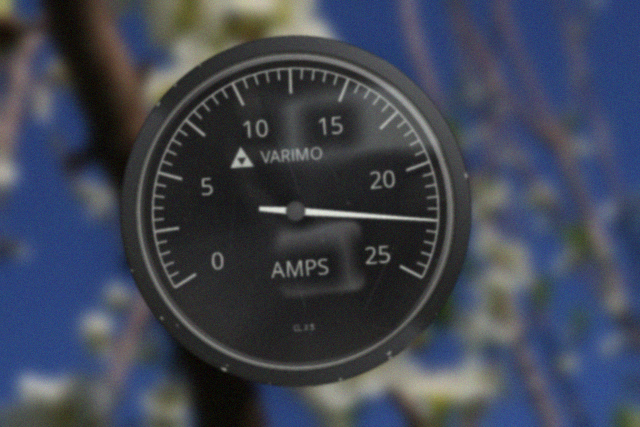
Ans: 22.5,A
